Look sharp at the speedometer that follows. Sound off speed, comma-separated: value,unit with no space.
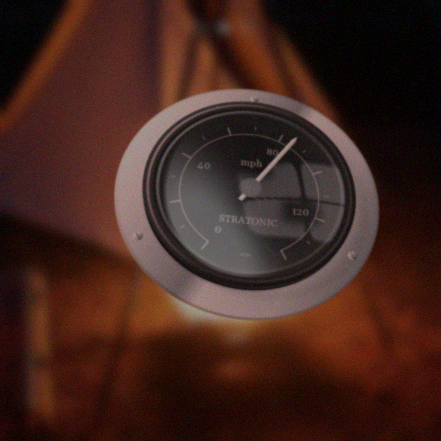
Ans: 85,mph
